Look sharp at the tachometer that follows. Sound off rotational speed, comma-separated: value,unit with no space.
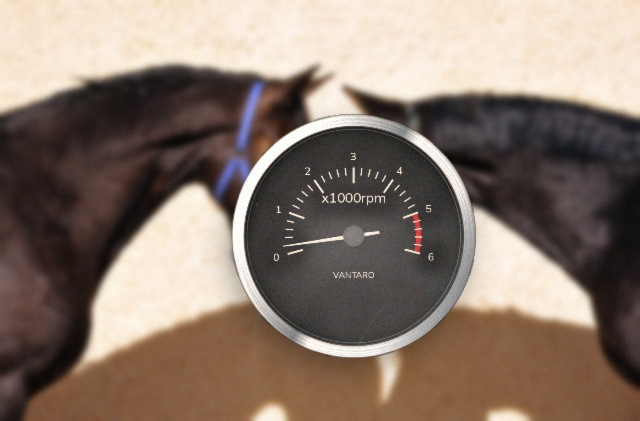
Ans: 200,rpm
